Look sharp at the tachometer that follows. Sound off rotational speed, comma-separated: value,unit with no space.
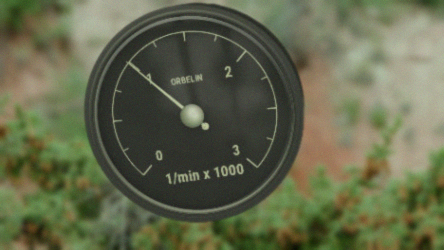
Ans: 1000,rpm
